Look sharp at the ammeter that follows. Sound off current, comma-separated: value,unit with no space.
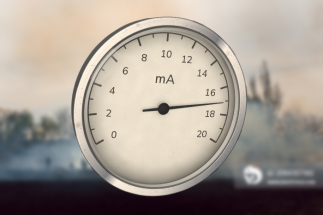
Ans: 17,mA
